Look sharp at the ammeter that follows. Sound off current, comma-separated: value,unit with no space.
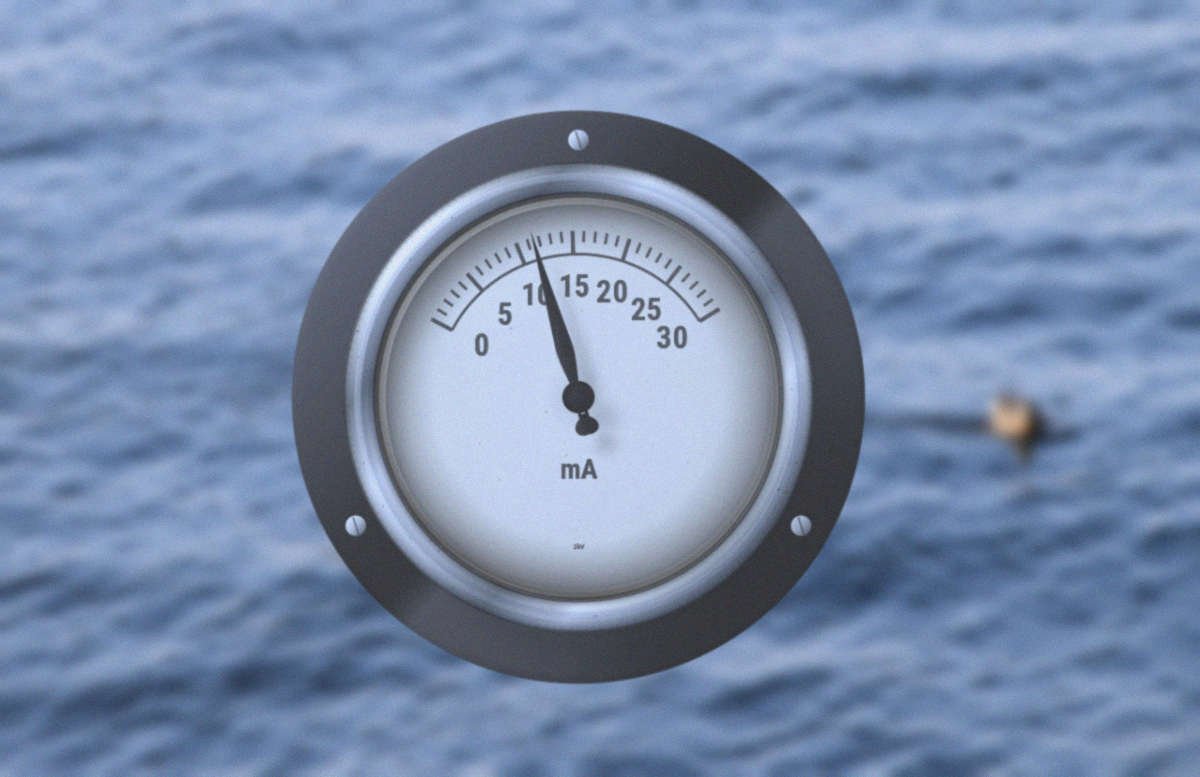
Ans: 11.5,mA
